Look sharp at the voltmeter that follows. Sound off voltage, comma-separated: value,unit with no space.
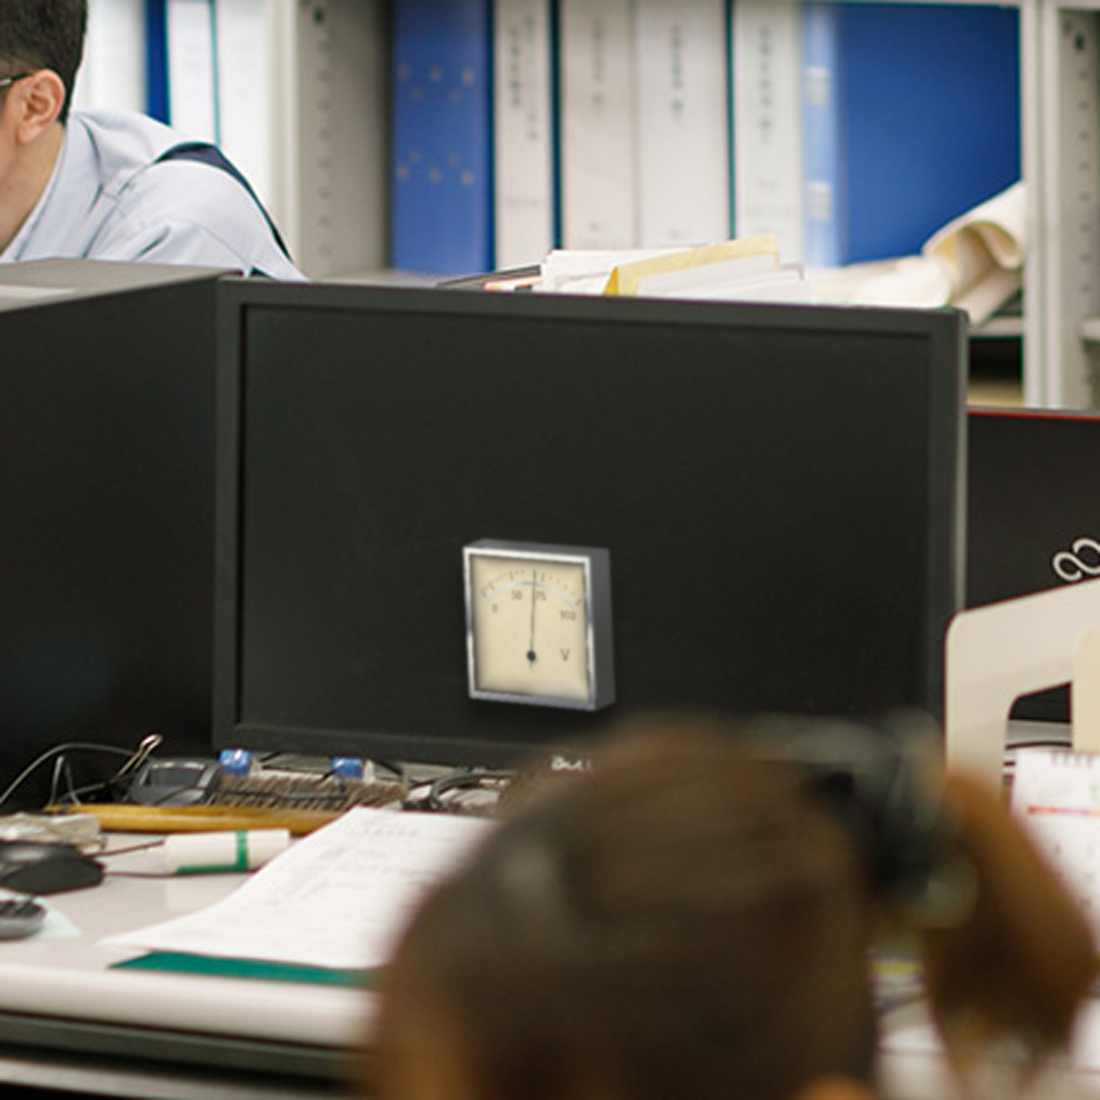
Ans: 70,V
